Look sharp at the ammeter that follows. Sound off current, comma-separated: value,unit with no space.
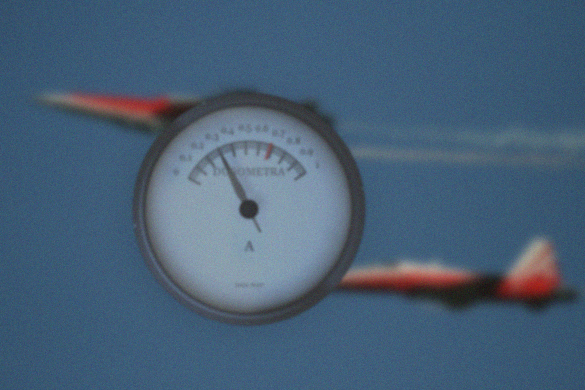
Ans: 0.3,A
